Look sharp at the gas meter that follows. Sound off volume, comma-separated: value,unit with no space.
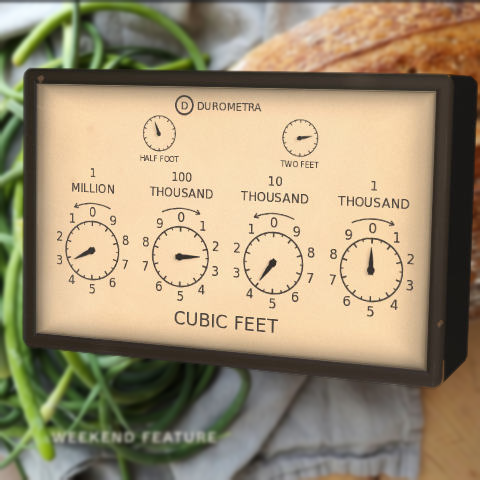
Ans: 324000,ft³
